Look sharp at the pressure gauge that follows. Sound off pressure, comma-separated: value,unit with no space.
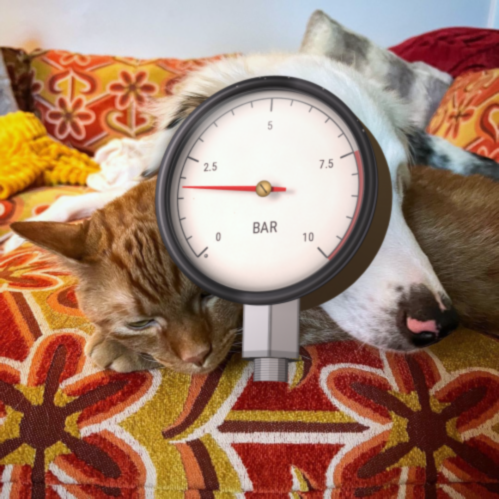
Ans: 1.75,bar
